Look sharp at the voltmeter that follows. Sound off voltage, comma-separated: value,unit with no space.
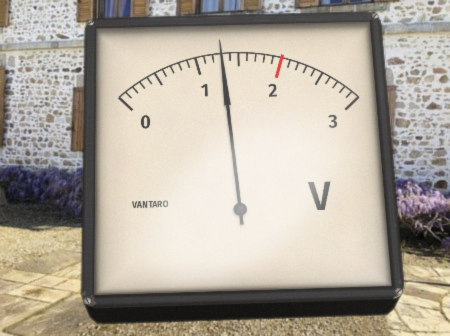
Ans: 1.3,V
